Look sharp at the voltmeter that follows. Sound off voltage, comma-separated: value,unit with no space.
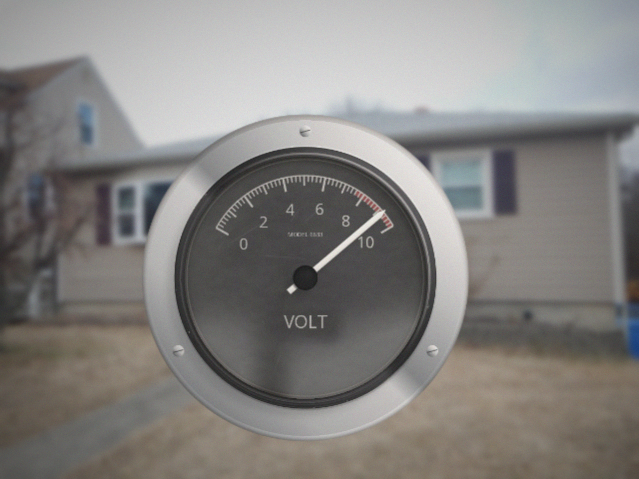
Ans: 9.2,V
